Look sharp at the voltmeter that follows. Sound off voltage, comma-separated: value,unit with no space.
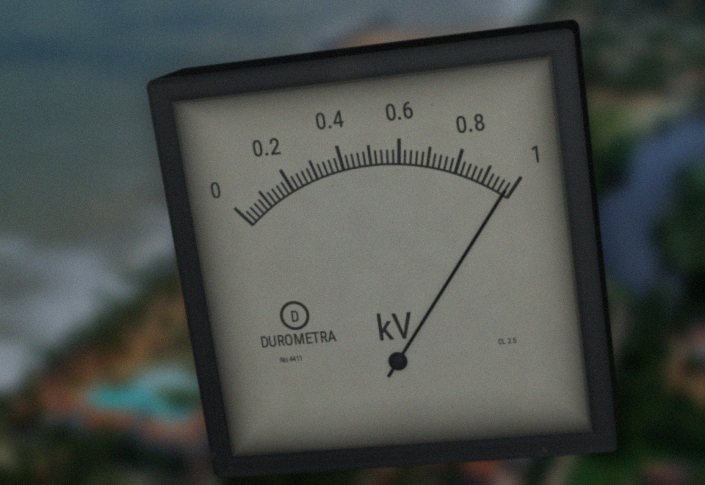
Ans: 0.98,kV
